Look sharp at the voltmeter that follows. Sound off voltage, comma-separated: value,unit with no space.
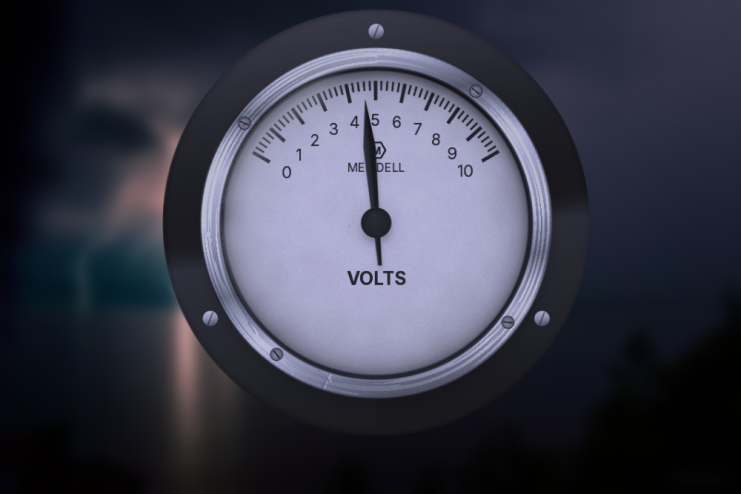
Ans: 4.6,V
